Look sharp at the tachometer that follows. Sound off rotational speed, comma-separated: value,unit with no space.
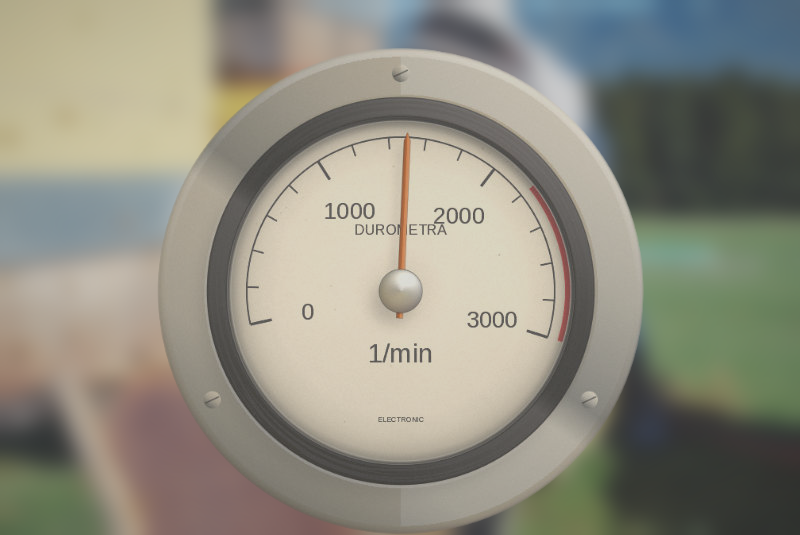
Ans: 1500,rpm
